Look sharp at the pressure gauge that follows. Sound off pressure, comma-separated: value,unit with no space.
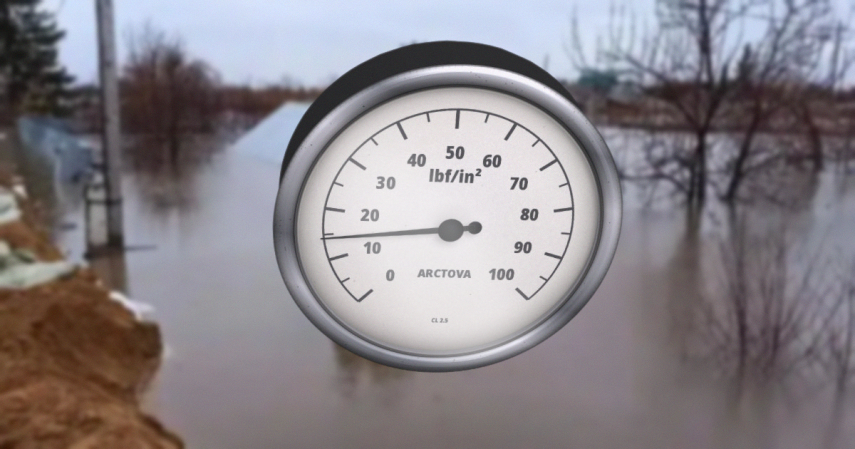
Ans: 15,psi
